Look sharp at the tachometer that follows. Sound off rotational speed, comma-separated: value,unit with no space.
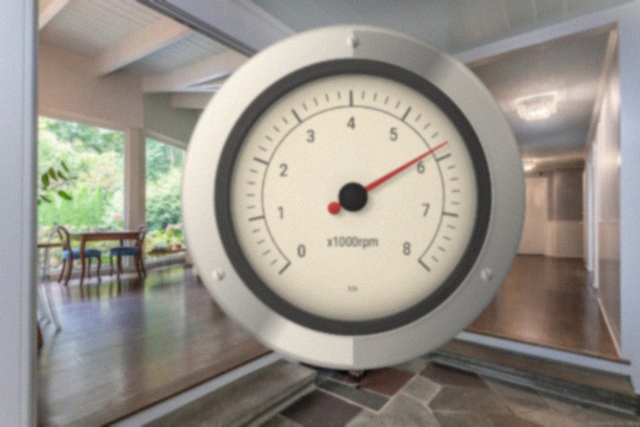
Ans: 5800,rpm
